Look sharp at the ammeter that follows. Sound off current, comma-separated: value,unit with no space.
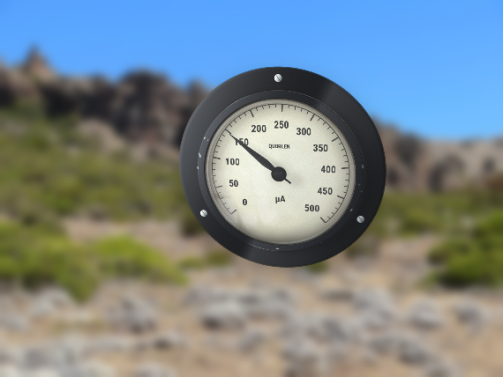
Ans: 150,µA
